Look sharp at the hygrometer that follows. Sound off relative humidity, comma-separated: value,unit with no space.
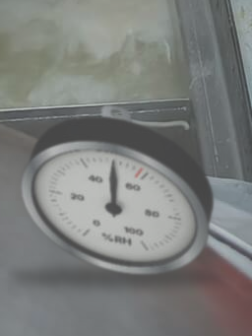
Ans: 50,%
